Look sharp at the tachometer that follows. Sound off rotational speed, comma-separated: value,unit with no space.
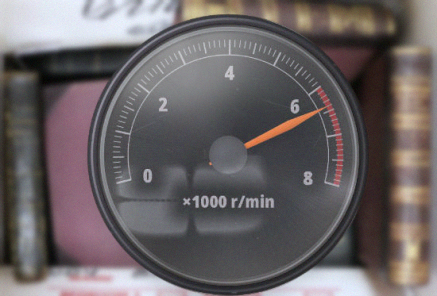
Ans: 6400,rpm
